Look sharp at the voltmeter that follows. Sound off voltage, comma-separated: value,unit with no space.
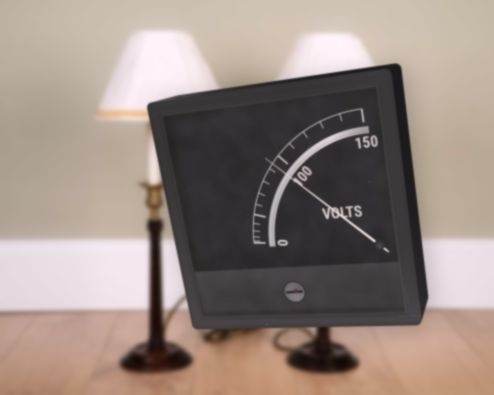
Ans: 95,V
